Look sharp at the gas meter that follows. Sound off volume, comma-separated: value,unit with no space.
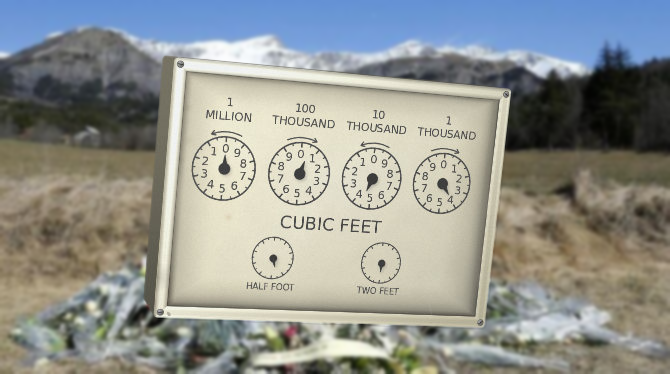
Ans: 4400,ft³
